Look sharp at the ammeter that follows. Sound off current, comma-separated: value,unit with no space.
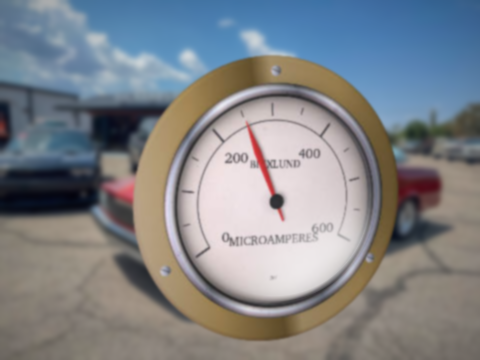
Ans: 250,µA
